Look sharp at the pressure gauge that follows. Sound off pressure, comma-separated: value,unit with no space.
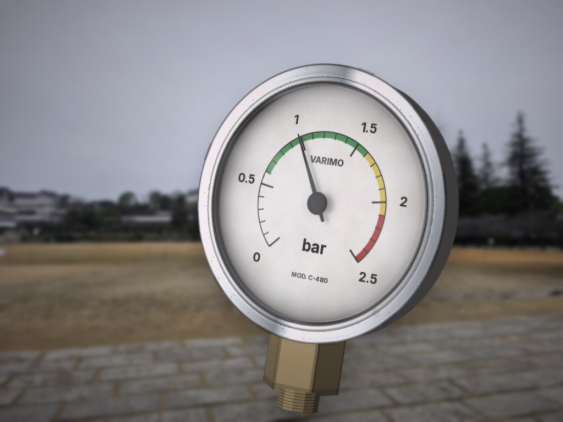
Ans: 1,bar
